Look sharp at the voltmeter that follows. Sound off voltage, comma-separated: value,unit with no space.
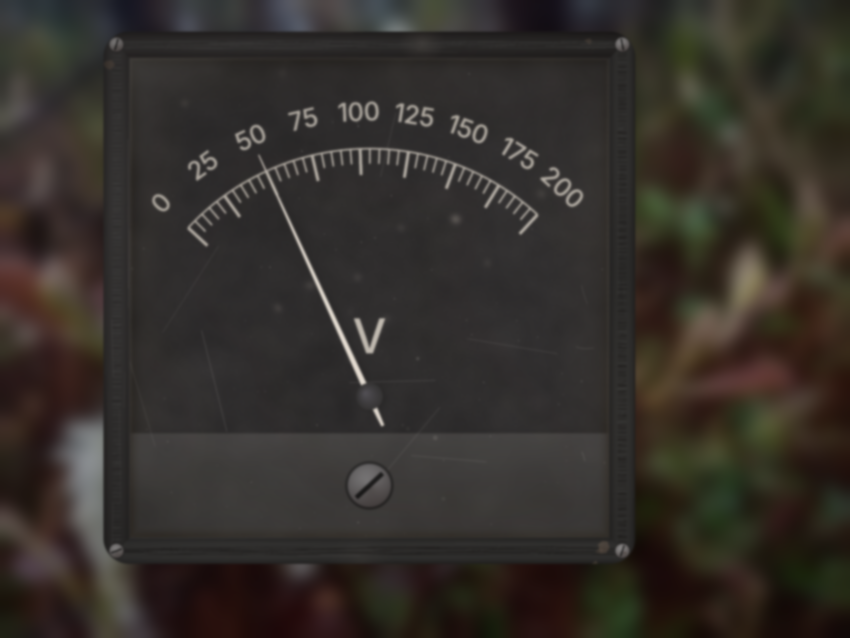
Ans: 50,V
